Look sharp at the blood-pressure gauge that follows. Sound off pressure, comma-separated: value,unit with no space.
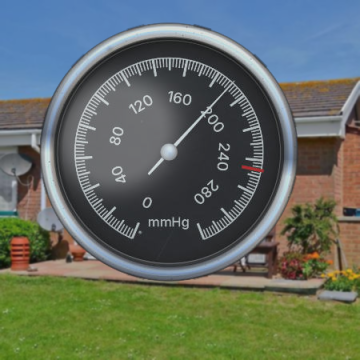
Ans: 190,mmHg
